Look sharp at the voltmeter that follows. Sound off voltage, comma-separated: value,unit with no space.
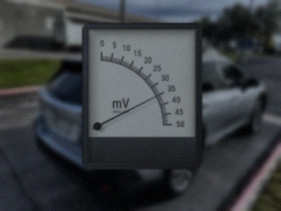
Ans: 35,mV
